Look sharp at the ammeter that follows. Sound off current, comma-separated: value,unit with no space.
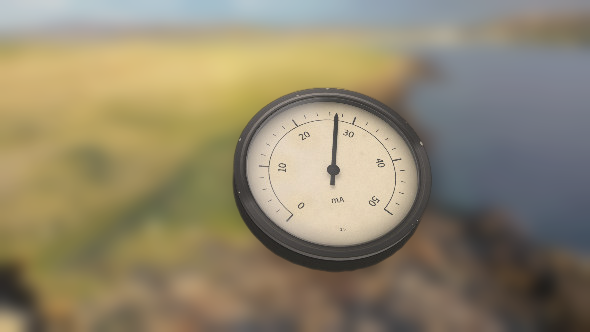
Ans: 27,mA
